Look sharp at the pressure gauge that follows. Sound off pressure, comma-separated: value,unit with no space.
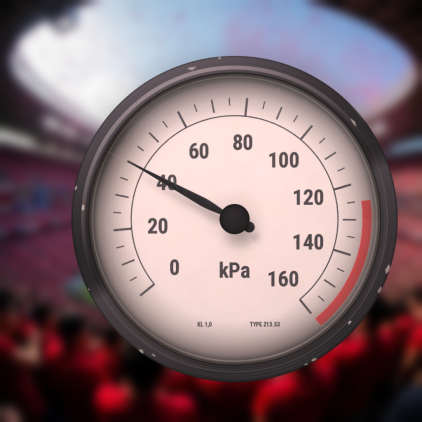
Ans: 40,kPa
